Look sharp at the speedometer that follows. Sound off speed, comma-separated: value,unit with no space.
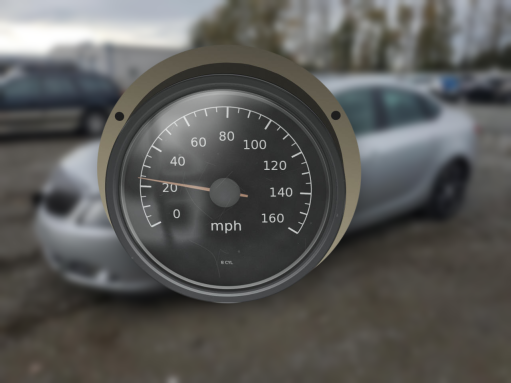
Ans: 25,mph
